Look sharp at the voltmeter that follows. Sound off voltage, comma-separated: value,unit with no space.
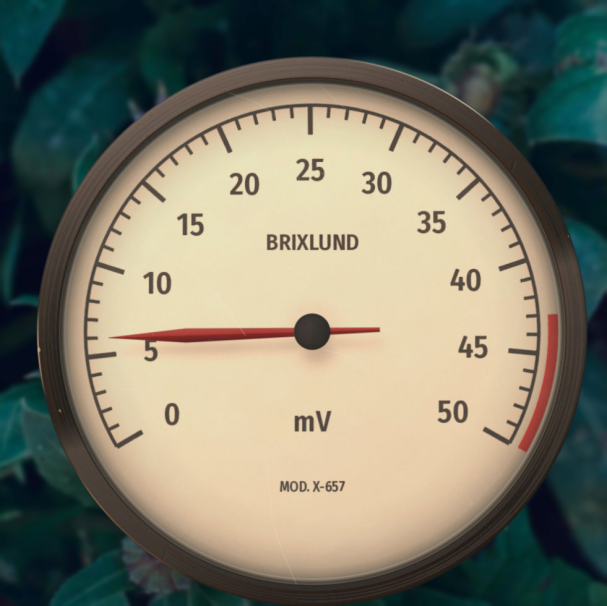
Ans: 6,mV
